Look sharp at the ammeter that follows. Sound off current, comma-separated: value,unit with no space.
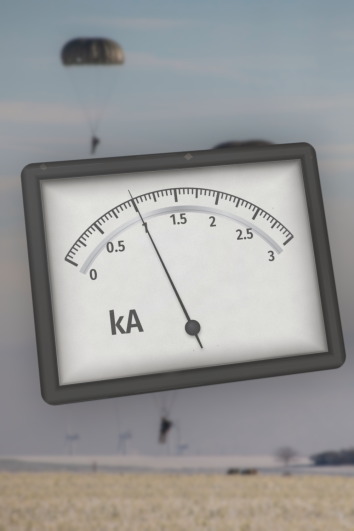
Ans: 1,kA
